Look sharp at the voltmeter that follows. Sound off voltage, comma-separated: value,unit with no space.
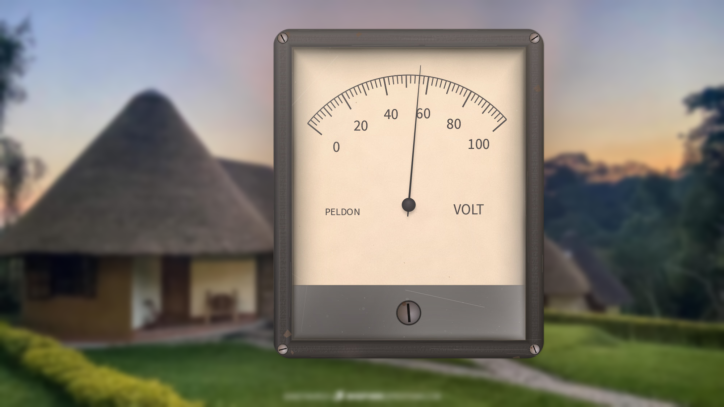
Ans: 56,V
